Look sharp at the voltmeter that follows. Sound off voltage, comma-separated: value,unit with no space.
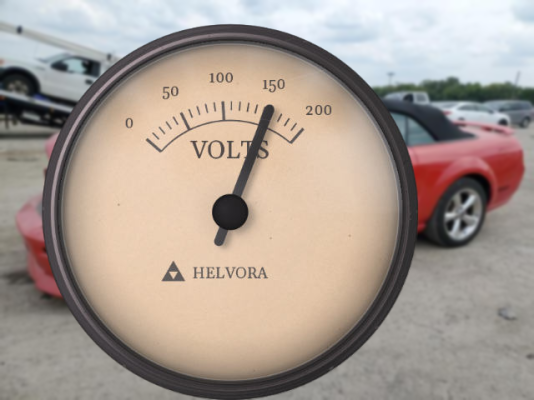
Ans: 155,V
